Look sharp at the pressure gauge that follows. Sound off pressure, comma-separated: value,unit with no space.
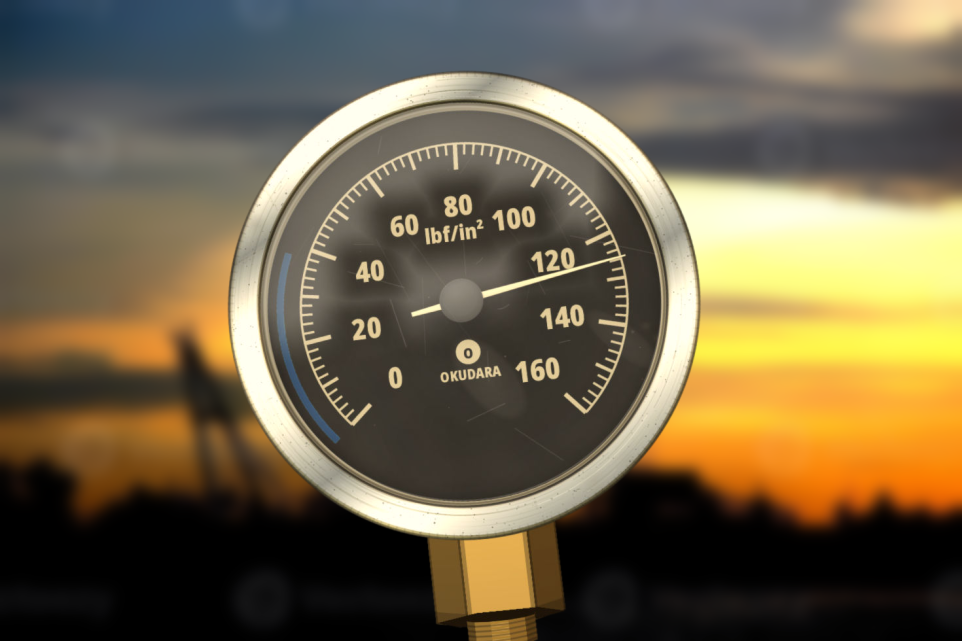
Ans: 126,psi
